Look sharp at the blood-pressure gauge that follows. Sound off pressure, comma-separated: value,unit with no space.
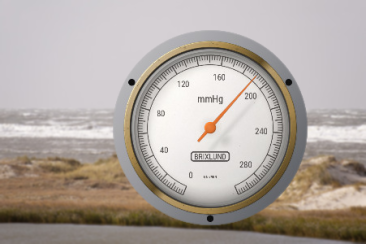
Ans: 190,mmHg
